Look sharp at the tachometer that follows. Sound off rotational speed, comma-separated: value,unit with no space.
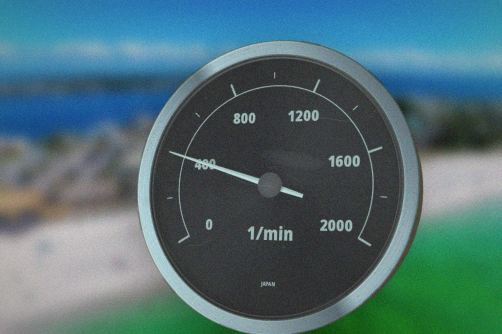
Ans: 400,rpm
